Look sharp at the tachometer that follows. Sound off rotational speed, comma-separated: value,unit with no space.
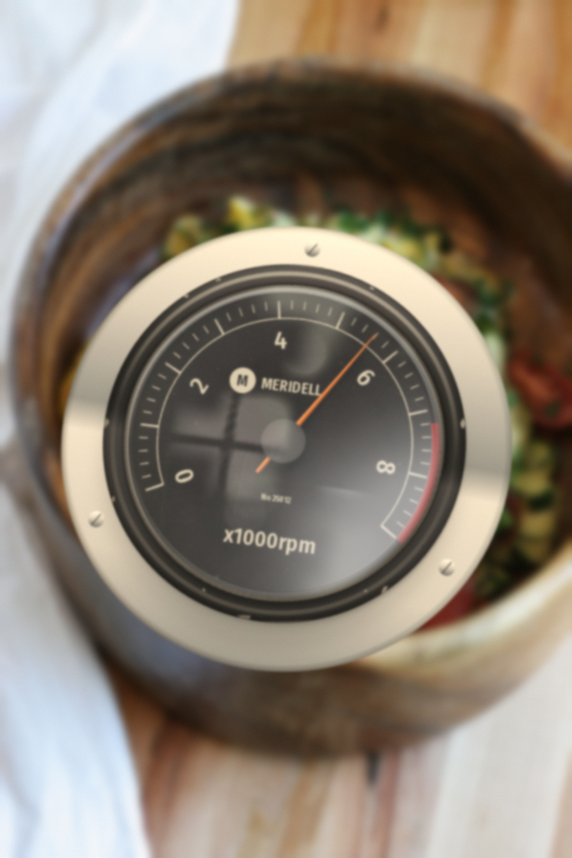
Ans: 5600,rpm
